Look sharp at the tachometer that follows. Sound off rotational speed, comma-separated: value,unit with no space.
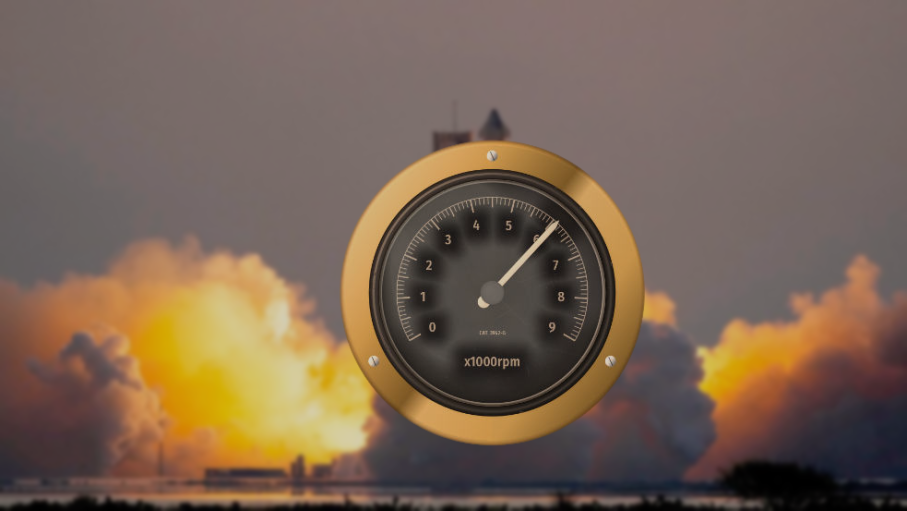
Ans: 6100,rpm
